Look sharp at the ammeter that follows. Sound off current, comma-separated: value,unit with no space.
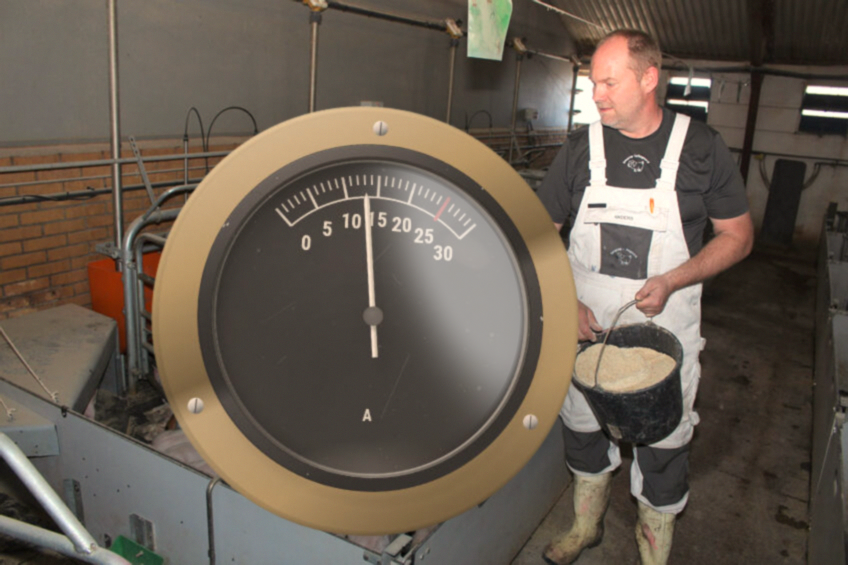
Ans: 13,A
